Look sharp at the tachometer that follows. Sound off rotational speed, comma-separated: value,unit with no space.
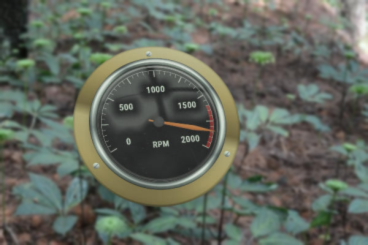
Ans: 1850,rpm
